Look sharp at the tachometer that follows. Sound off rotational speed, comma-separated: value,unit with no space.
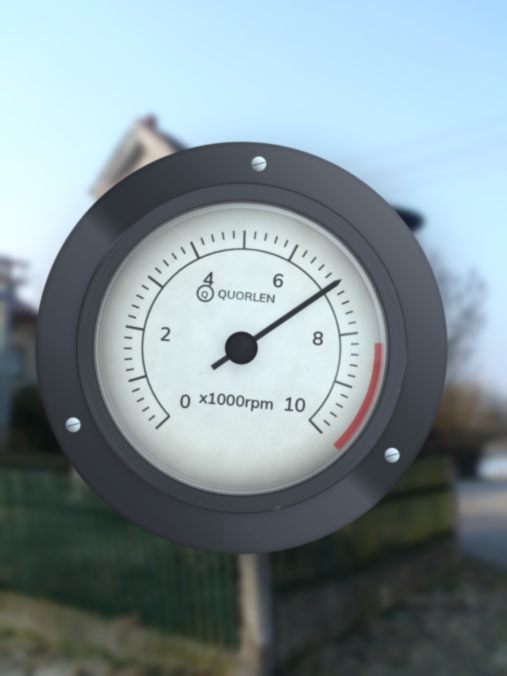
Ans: 7000,rpm
